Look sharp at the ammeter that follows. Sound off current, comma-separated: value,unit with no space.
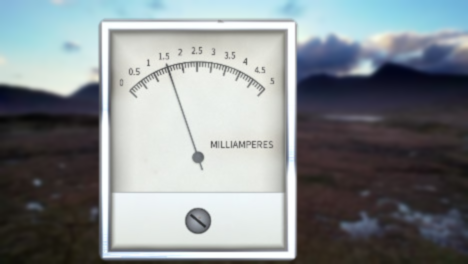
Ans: 1.5,mA
